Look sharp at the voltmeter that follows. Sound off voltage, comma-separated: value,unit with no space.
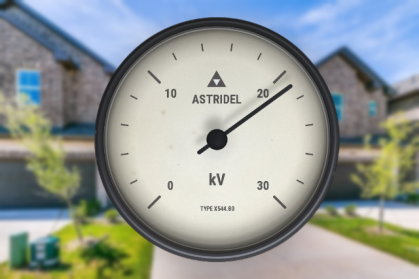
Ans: 21,kV
